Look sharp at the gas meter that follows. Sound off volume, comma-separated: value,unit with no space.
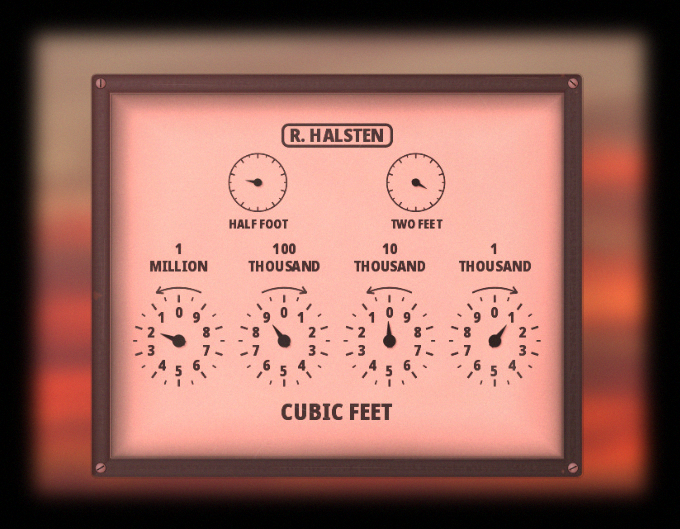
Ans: 190100,ft³
